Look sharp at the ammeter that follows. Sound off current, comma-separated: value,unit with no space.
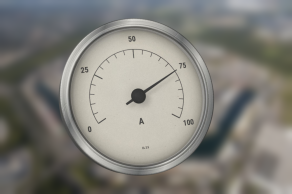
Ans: 75,A
